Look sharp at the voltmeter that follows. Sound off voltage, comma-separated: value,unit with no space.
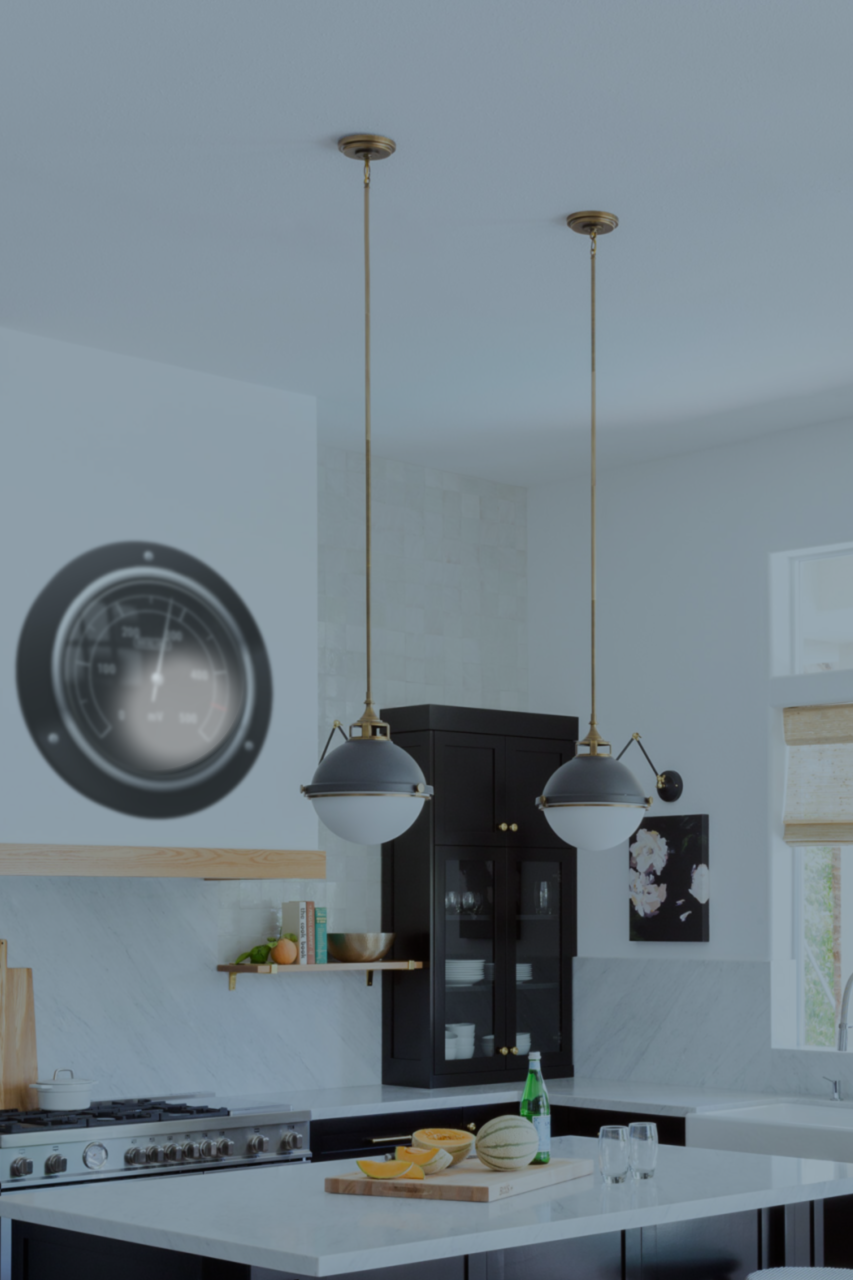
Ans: 275,mV
